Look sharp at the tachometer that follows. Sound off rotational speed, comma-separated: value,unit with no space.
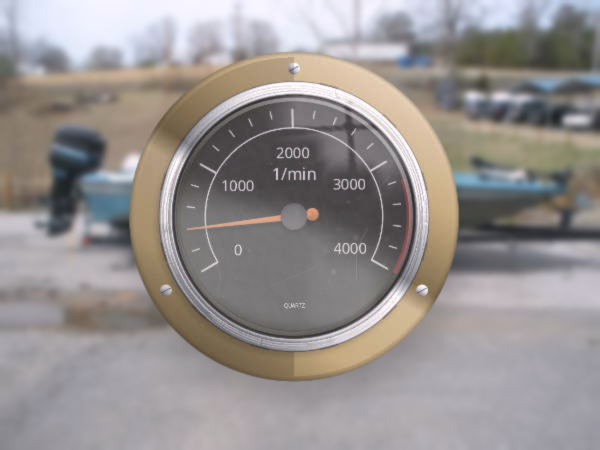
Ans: 400,rpm
